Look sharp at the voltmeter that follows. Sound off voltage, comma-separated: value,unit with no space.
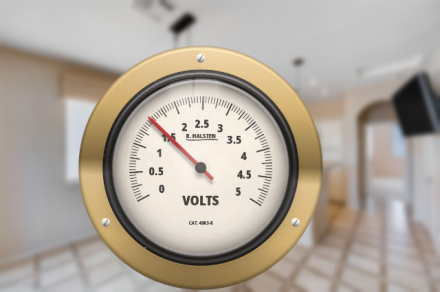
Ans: 1.5,V
